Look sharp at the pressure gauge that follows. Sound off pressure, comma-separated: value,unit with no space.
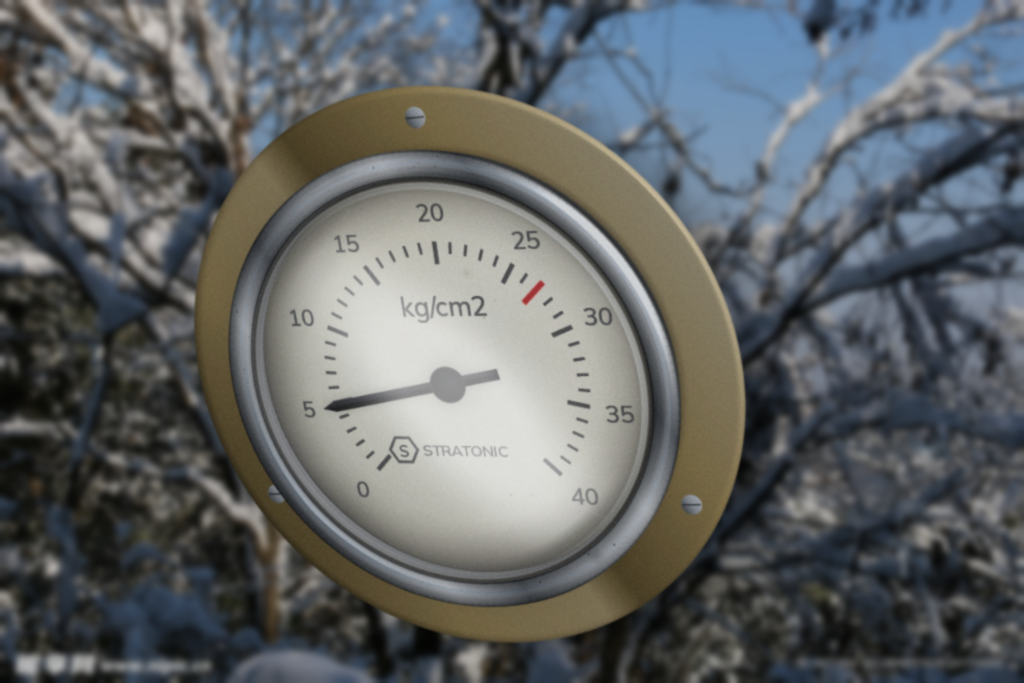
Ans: 5,kg/cm²
